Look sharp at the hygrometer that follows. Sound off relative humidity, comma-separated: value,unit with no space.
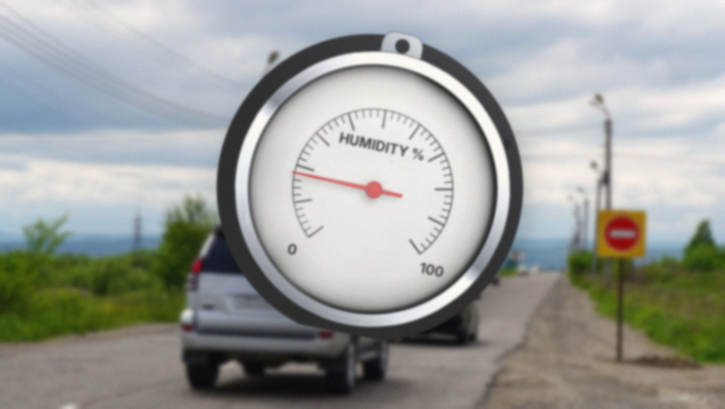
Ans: 18,%
